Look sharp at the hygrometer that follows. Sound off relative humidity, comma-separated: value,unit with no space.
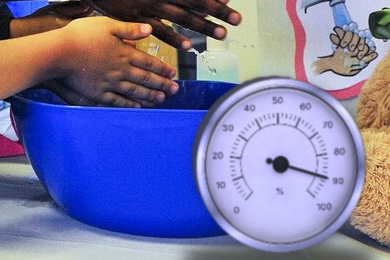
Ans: 90,%
